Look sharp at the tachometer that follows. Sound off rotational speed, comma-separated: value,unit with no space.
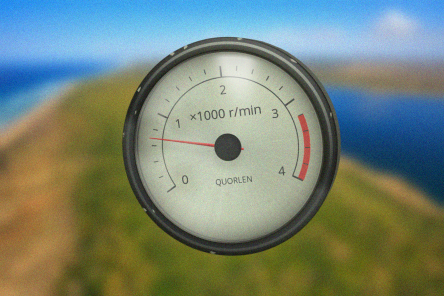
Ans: 700,rpm
